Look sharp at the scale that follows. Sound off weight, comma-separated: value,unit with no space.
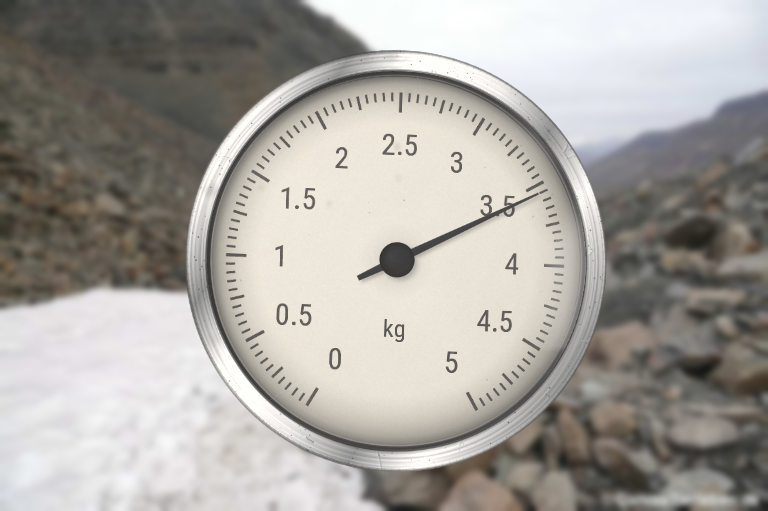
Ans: 3.55,kg
